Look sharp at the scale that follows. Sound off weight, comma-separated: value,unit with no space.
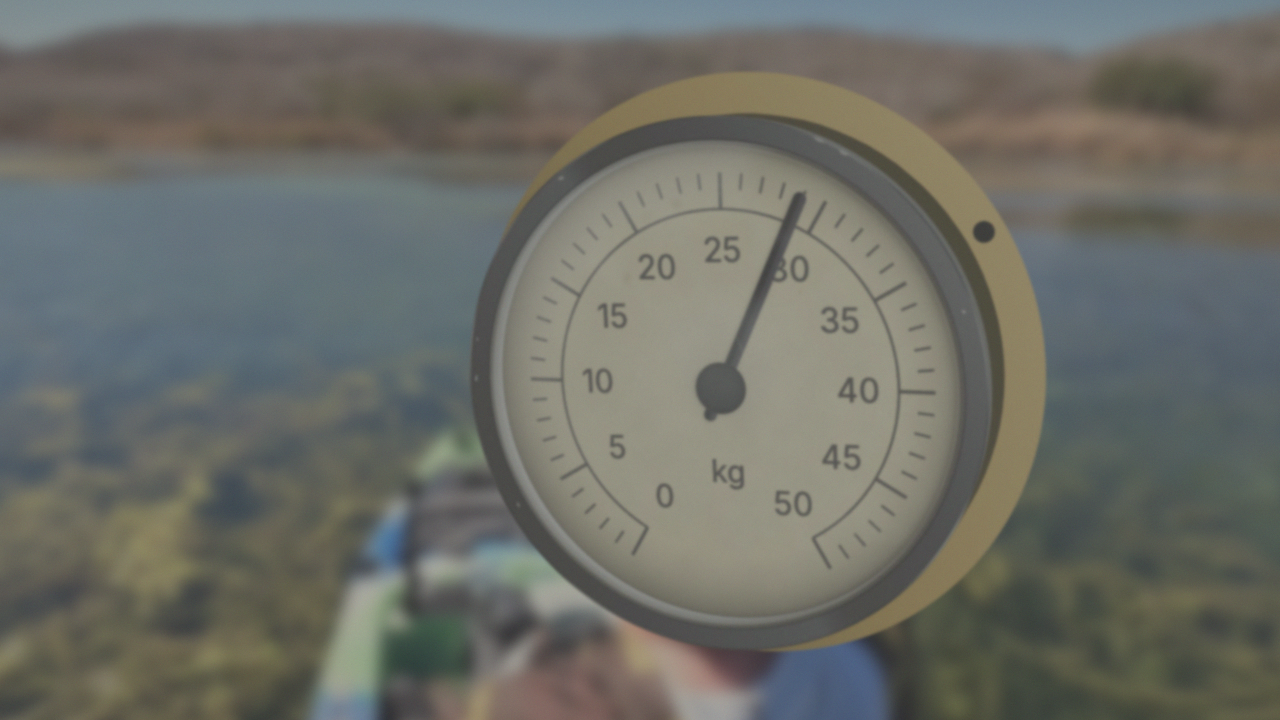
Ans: 29,kg
